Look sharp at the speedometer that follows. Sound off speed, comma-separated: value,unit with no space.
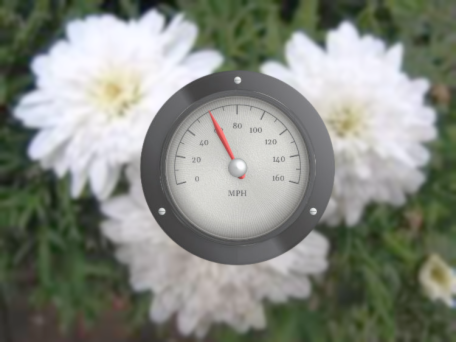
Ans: 60,mph
